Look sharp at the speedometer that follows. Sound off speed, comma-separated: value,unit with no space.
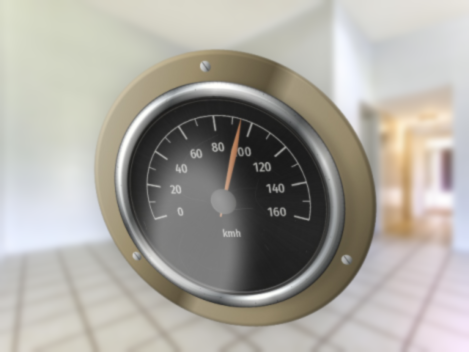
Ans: 95,km/h
